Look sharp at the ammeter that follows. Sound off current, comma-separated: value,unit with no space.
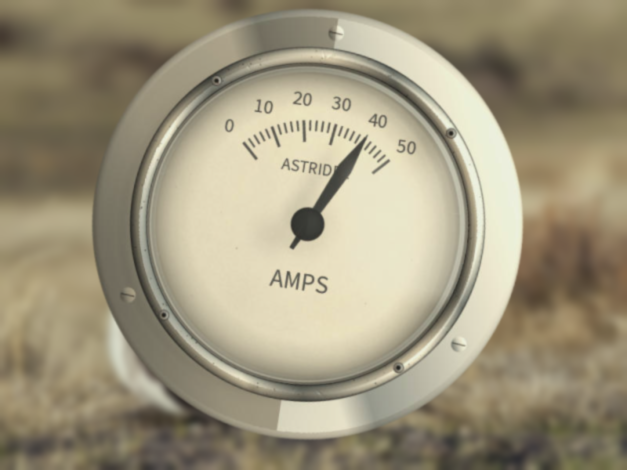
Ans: 40,A
